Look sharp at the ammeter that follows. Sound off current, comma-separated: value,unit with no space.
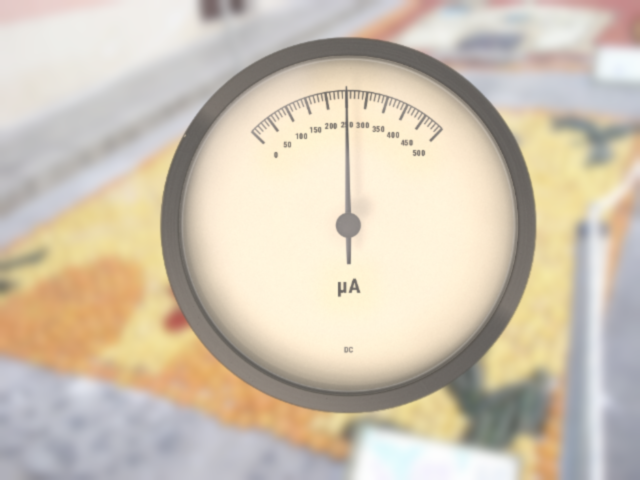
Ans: 250,µA
